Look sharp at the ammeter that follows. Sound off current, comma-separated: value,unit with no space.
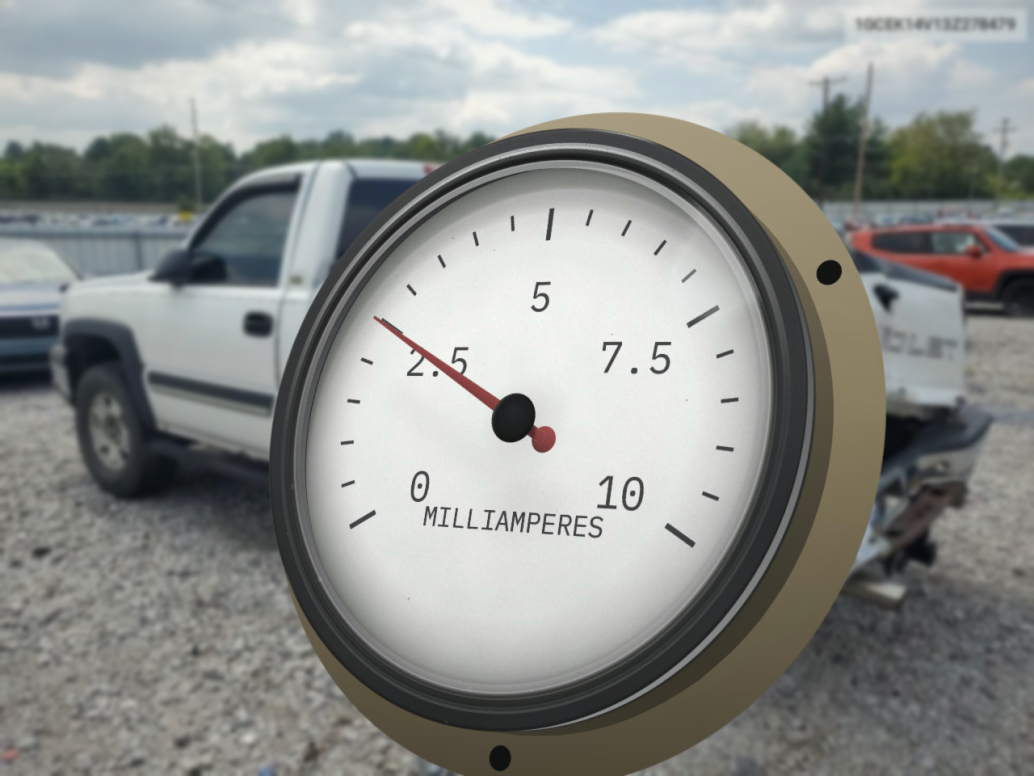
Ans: 2.5,mA
